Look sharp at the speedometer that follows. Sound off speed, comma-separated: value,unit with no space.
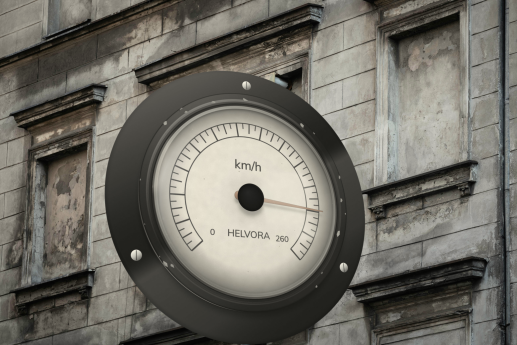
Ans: 220,km/h
